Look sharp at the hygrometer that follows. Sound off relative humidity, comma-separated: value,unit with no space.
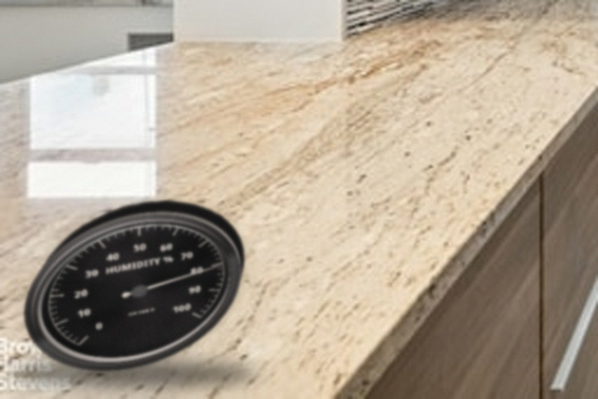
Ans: 80,%
